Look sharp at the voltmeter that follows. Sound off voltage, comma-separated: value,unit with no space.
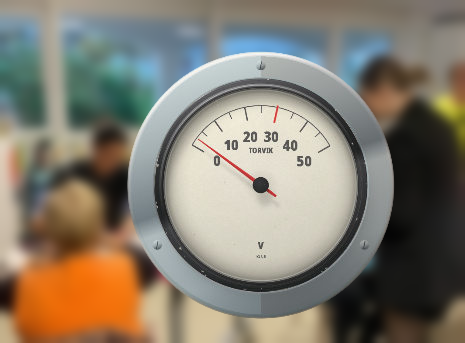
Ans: 2.5,V
